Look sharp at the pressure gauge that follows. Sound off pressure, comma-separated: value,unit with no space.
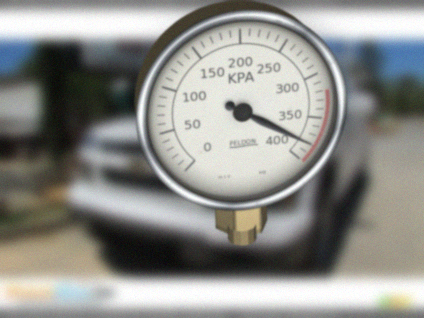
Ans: 380,kPa
